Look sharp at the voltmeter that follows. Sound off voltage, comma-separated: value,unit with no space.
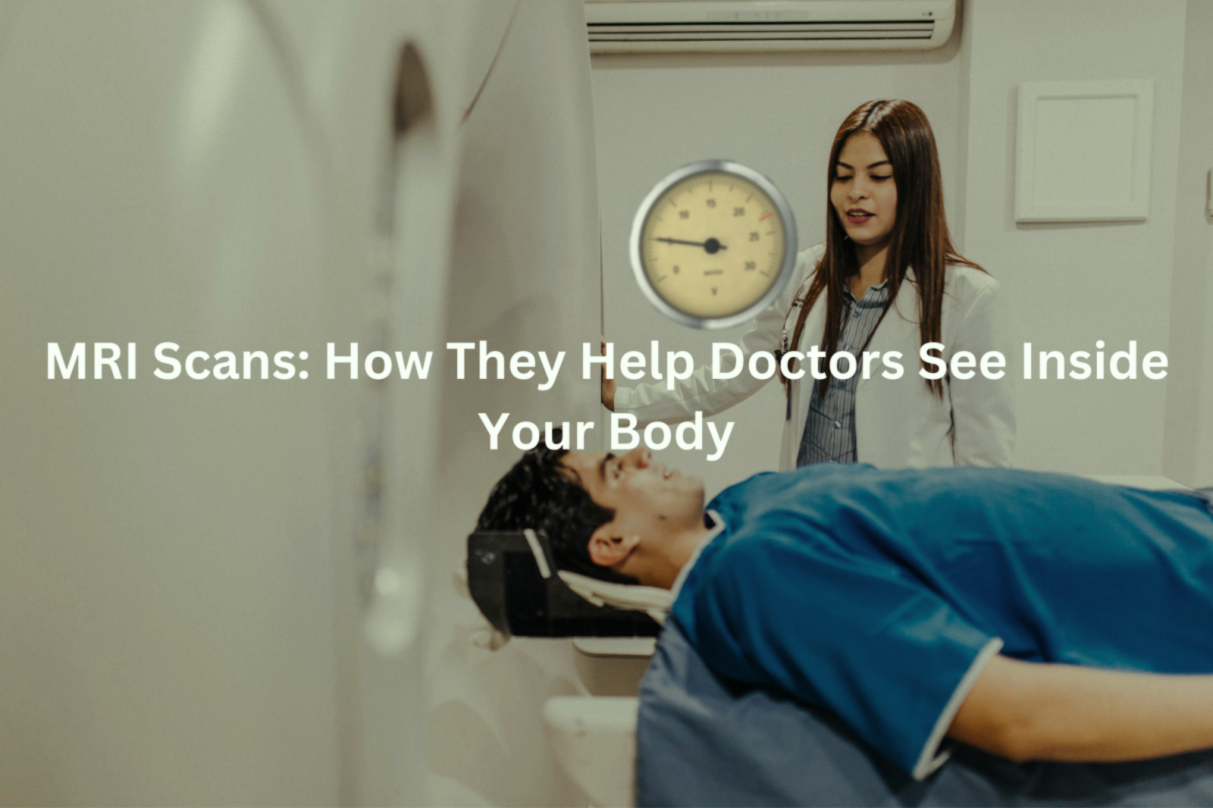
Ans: 5,V
